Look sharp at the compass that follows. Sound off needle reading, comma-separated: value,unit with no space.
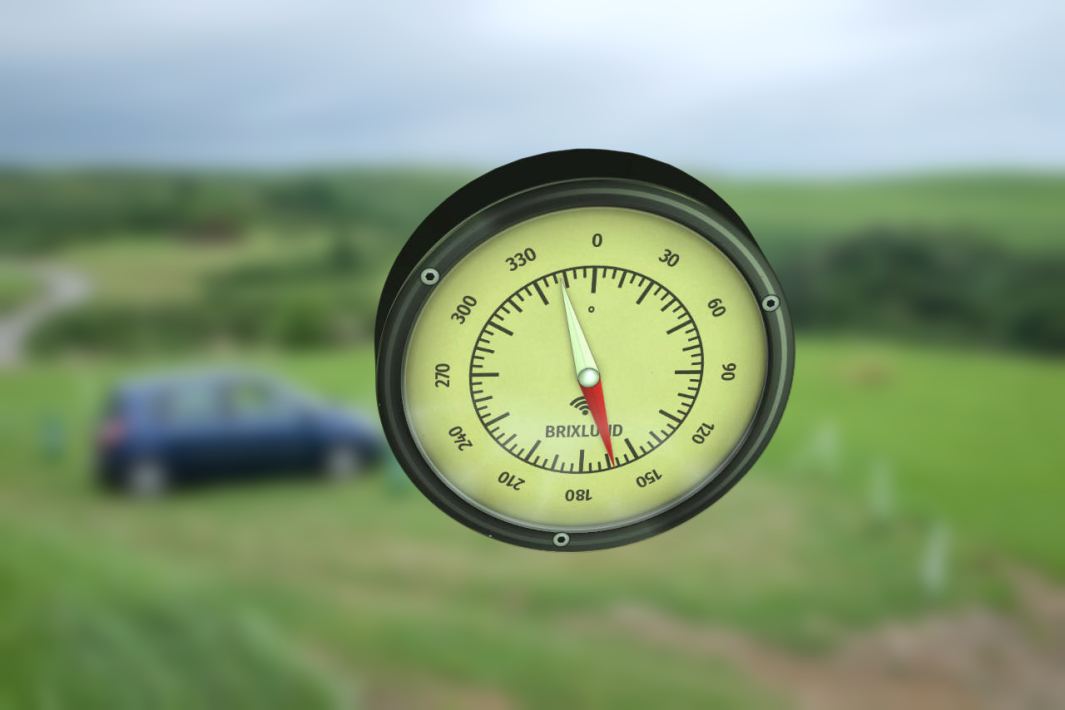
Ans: 162.5,°
